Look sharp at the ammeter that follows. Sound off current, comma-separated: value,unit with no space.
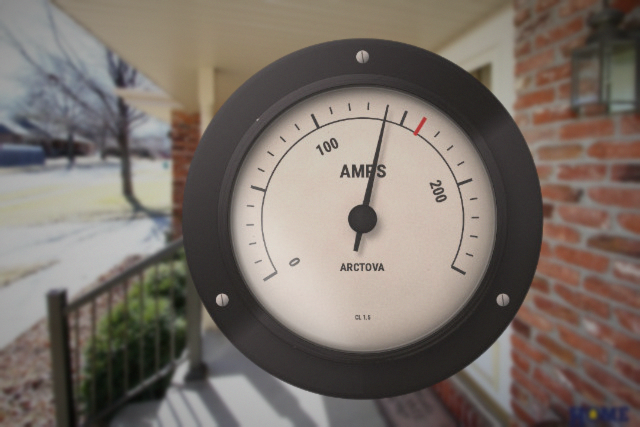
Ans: 140,A
